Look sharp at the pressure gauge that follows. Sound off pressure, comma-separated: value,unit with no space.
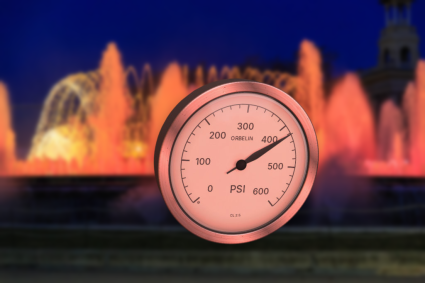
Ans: 420,psi
